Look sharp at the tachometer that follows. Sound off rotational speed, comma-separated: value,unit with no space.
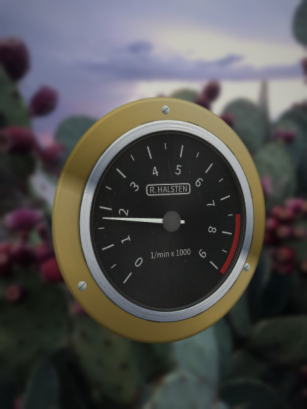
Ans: 1750,rpm
